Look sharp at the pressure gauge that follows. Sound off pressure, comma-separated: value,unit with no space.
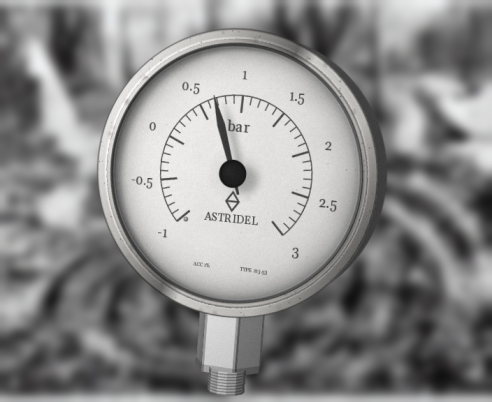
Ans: 0.7,bar
